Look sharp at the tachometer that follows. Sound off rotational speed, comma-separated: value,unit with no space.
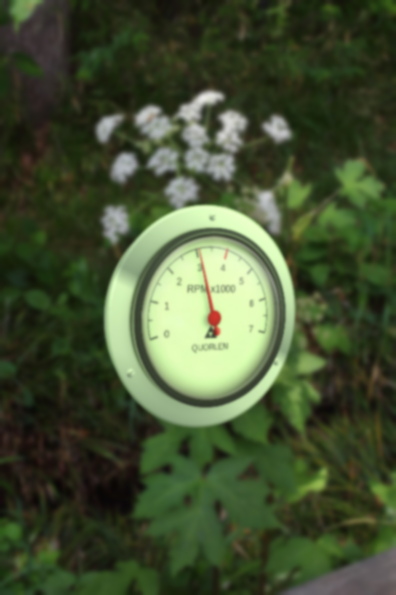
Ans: 3000,rpm
